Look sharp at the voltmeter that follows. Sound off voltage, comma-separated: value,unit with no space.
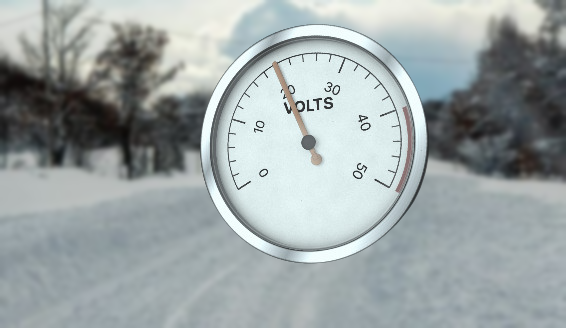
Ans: 20,V
